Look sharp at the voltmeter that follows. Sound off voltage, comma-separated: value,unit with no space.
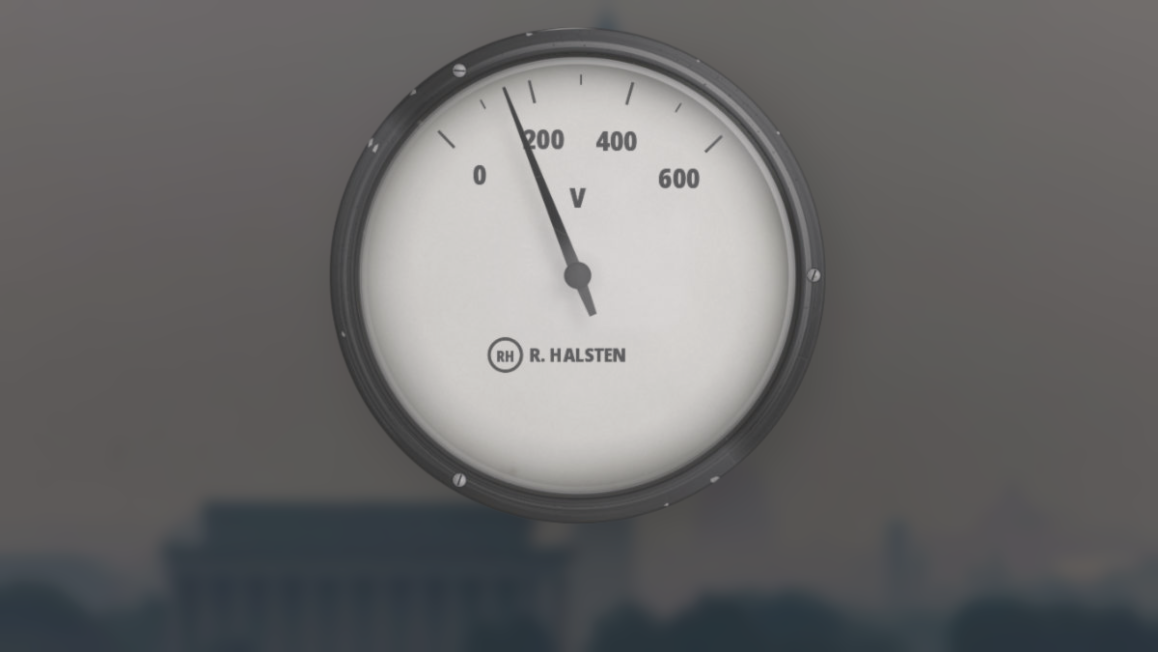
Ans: 150,V
